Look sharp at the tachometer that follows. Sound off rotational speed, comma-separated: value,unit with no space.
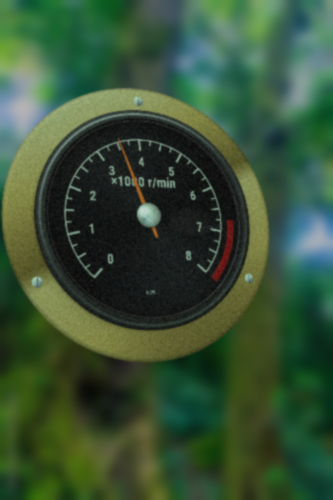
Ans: 3500,rpm
